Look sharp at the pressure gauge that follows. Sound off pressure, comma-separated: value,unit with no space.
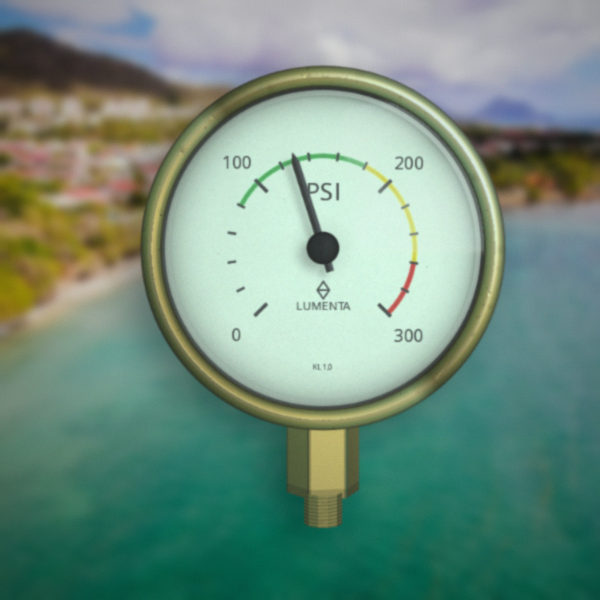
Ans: 130,psi
